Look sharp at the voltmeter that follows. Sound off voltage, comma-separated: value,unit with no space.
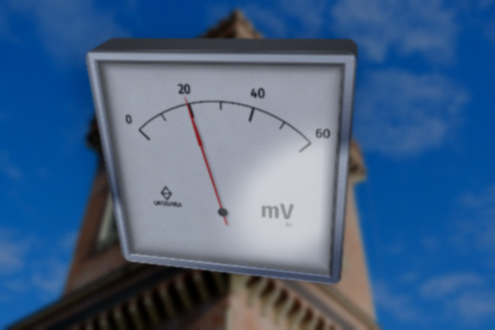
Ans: 20,mV
